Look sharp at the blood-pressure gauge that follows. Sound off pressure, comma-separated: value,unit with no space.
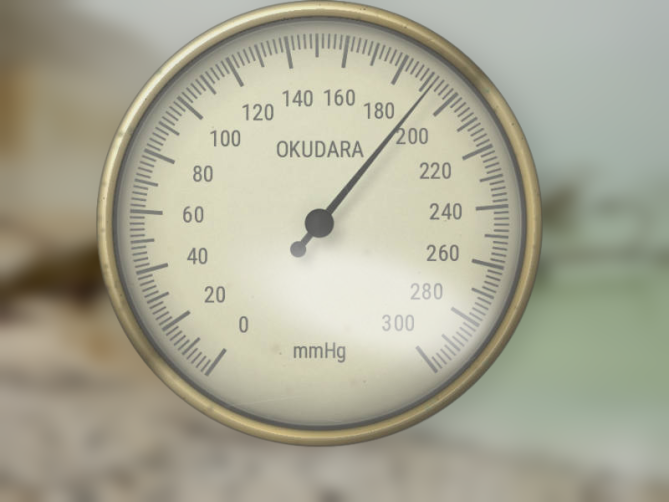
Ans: 192,mmHg
